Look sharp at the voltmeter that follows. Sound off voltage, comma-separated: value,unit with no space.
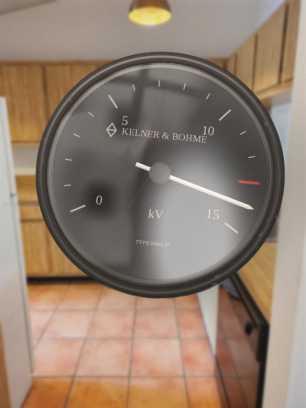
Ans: 14,kV
